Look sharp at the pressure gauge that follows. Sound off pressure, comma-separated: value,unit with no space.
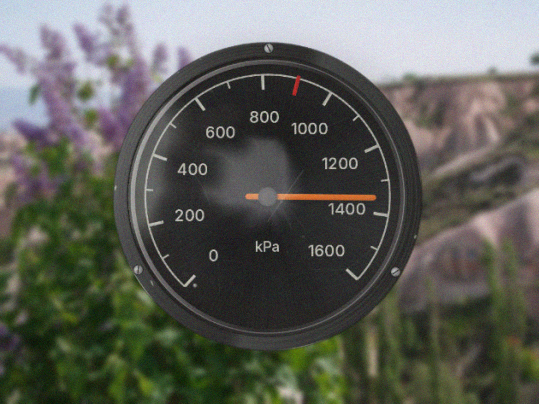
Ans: 1350,kPa
